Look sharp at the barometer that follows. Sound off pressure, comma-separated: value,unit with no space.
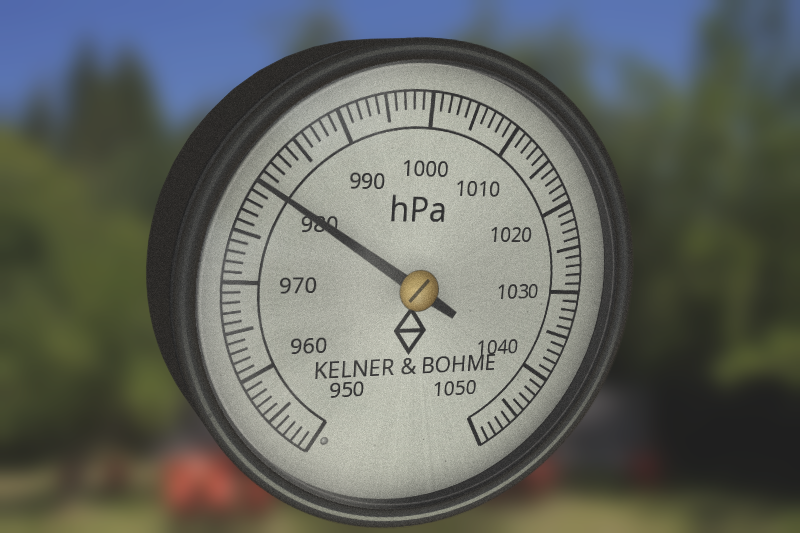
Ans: 980,hPa
